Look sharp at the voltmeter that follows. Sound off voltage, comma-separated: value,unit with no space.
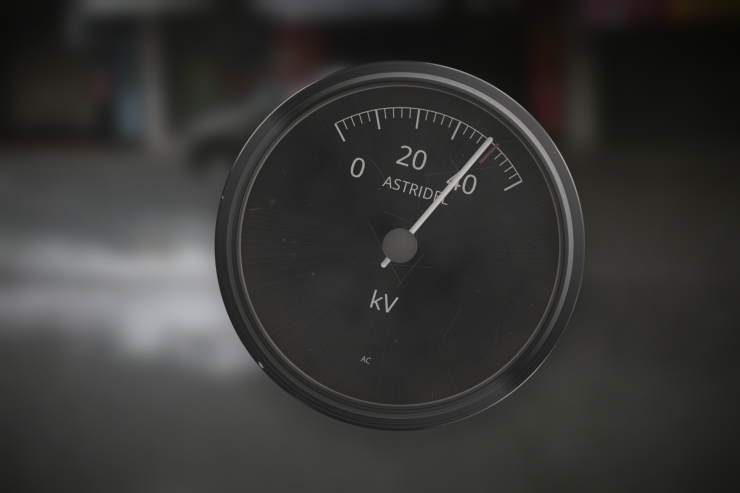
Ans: 38,kV
